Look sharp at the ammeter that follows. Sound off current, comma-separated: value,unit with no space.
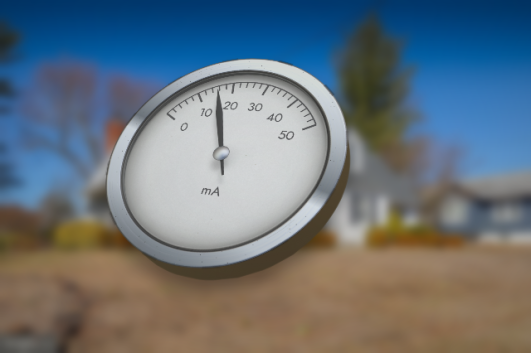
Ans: 16,mA
